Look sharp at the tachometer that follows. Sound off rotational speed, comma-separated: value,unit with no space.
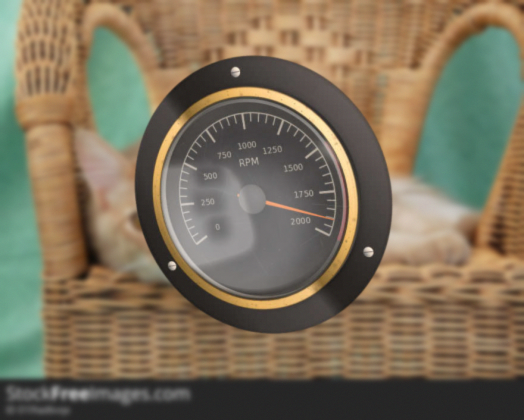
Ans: 1900,rpm
